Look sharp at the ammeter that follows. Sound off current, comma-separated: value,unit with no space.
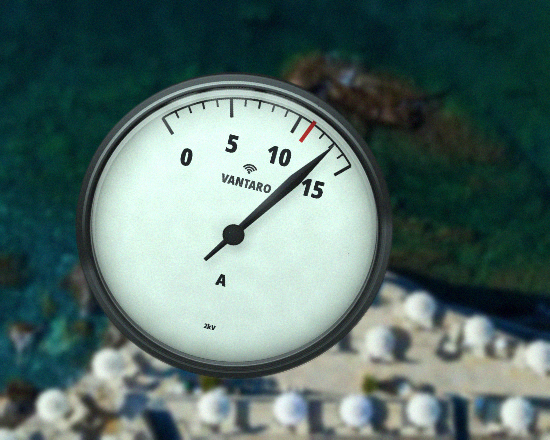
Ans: 13,A
